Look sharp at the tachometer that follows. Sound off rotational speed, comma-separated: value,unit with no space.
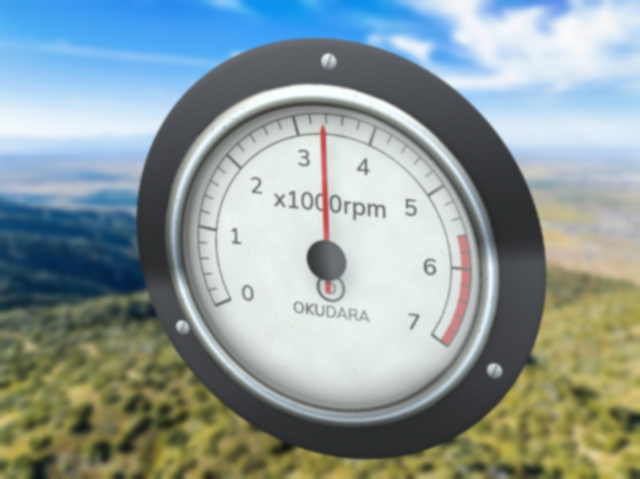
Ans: 3400,rpm
